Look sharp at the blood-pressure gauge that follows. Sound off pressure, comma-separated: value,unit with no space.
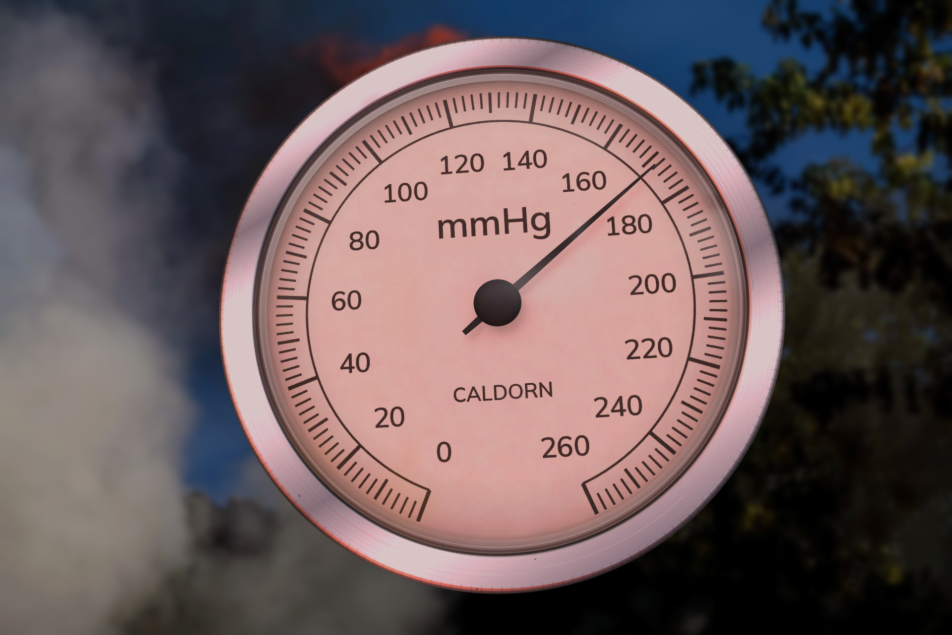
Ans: 172,mmHg
